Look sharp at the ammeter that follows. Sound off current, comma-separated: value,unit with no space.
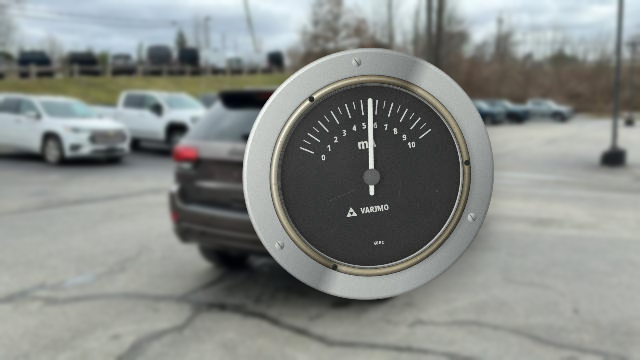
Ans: 5.5,mA
